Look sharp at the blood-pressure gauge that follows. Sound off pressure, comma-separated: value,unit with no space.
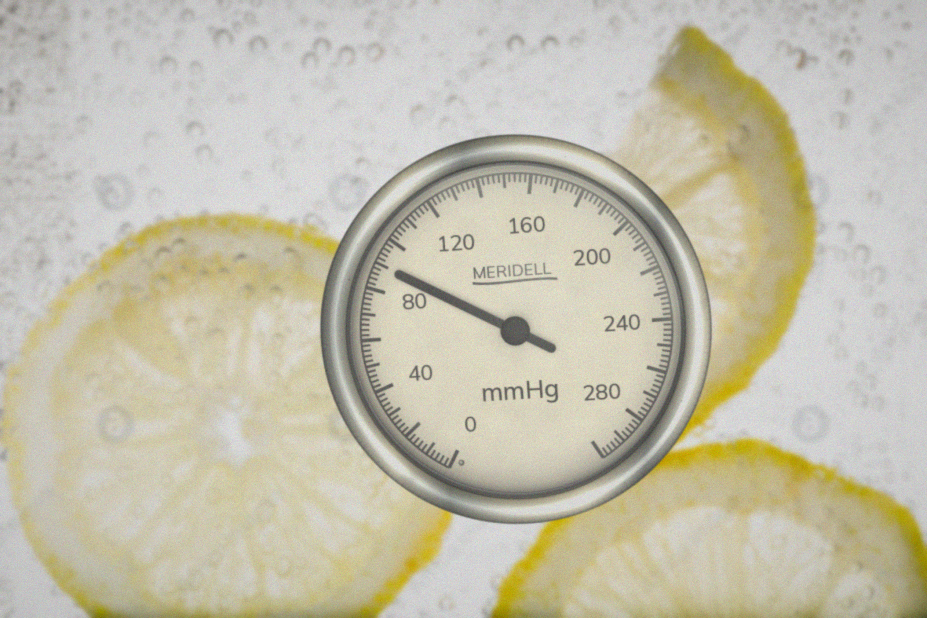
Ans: 90,mmHg
